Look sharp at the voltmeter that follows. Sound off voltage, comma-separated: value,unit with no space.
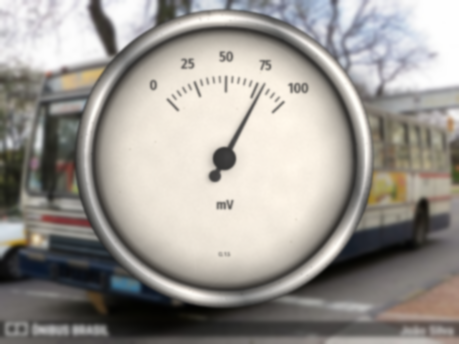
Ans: 80,mV
